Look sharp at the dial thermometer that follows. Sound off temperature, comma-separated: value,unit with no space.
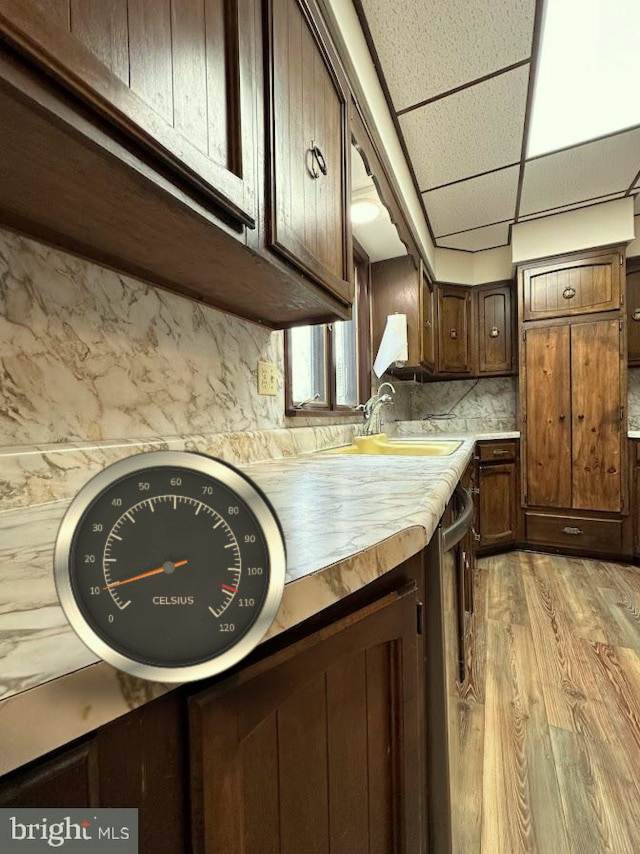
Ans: 10,°C
